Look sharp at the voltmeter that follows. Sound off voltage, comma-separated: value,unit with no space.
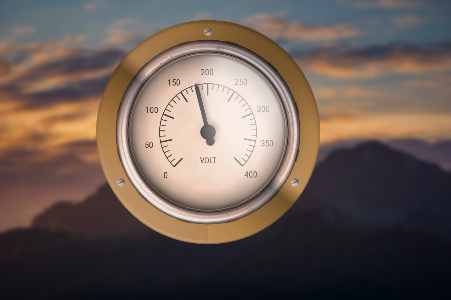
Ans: 180,V
